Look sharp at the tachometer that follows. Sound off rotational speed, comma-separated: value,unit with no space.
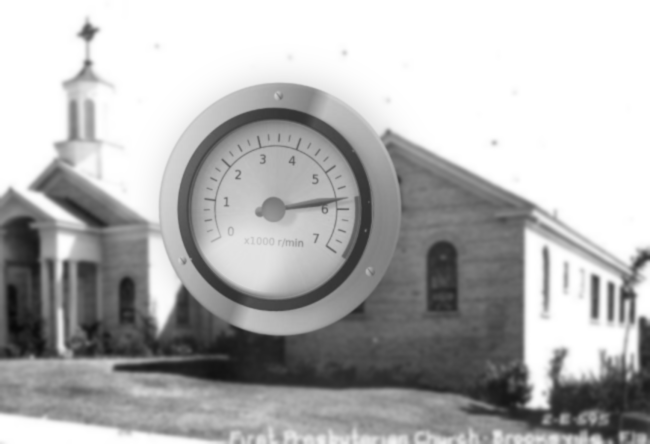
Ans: 5750,rpm
